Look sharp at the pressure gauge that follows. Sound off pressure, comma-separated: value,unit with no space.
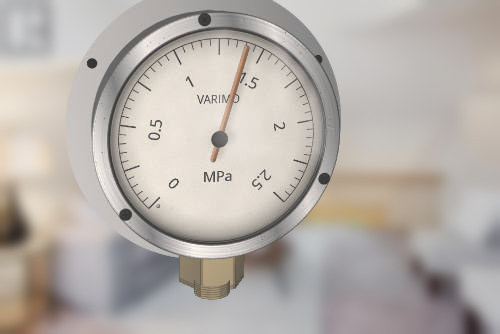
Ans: 1.4,MPa
